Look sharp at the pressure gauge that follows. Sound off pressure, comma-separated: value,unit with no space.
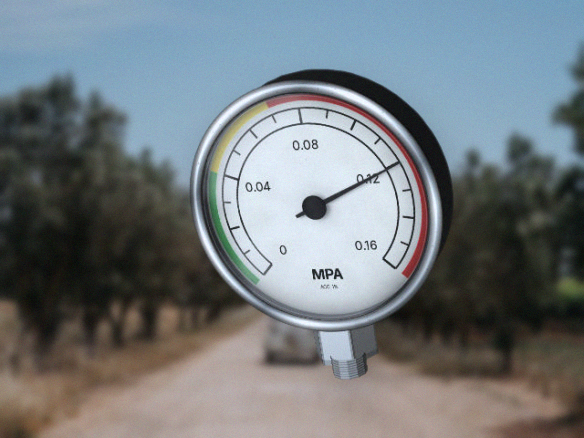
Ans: 0.12,MPa
